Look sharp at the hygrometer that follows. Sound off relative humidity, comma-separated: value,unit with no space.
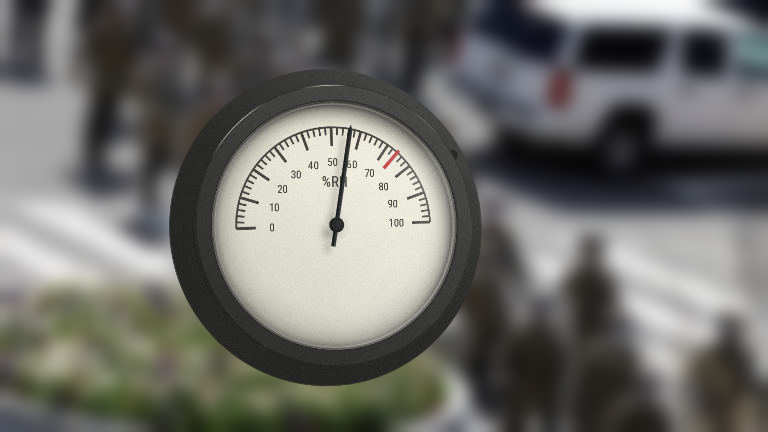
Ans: 56,%
